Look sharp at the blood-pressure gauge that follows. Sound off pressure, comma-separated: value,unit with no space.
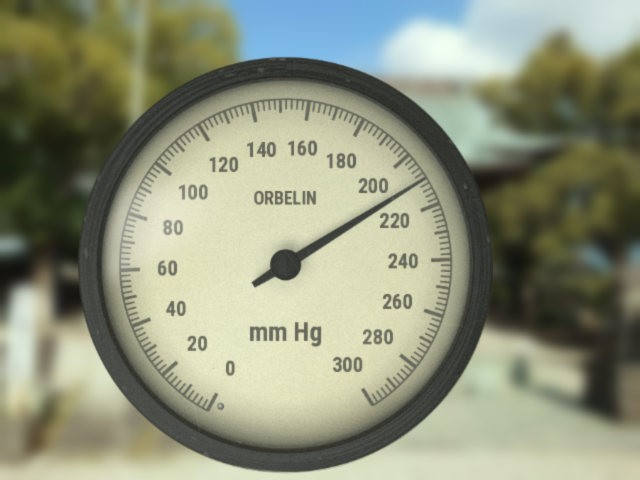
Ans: 210,mmHg
